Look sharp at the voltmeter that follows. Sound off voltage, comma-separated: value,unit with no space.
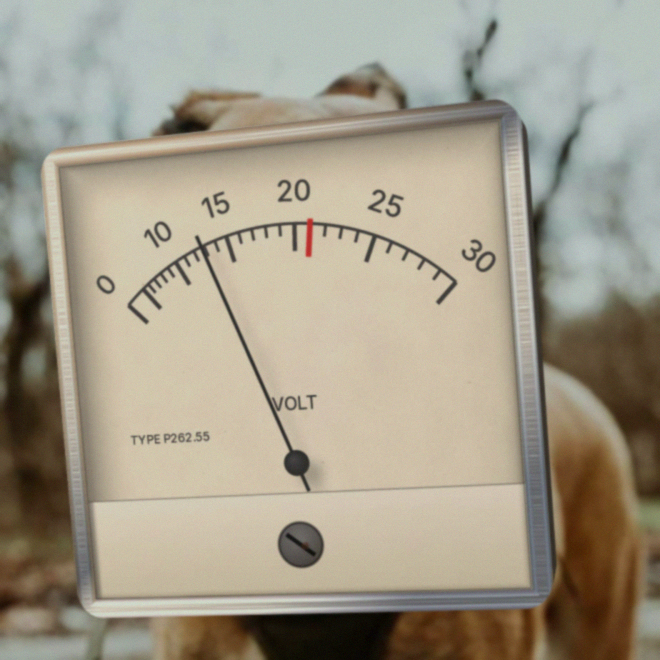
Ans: 13,V
